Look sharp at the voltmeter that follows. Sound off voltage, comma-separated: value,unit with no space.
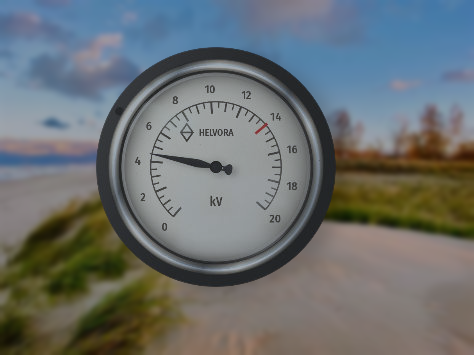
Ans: 4.5,kV
